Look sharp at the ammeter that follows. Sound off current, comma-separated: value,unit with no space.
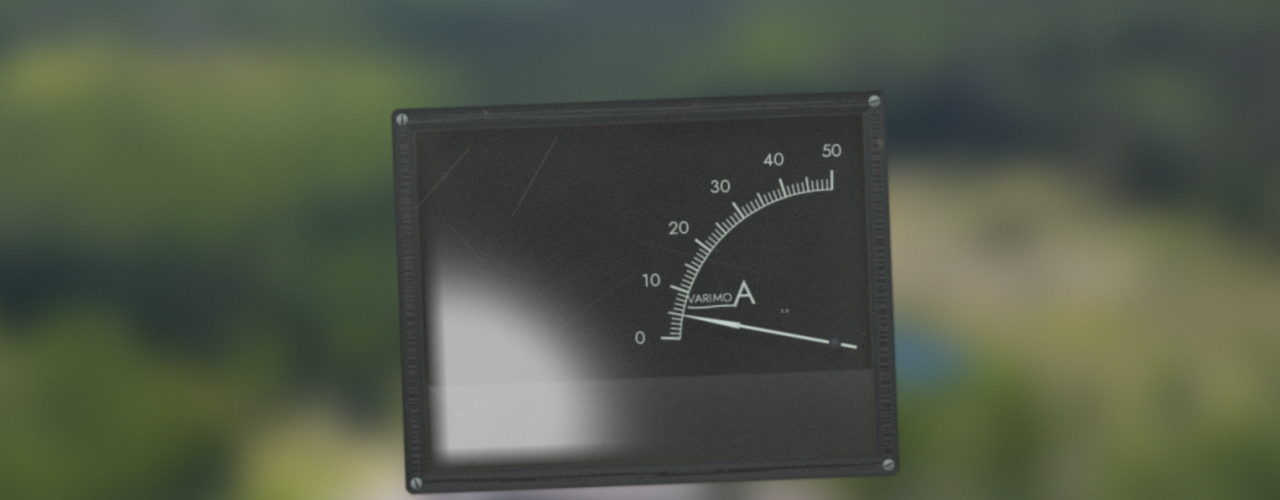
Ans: 5,A
